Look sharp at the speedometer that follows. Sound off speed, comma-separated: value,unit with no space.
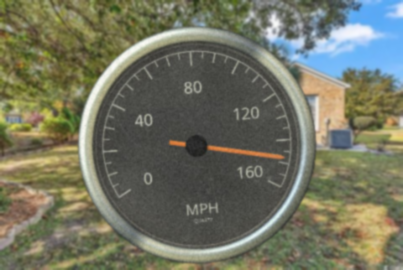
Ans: 147.5,mph
